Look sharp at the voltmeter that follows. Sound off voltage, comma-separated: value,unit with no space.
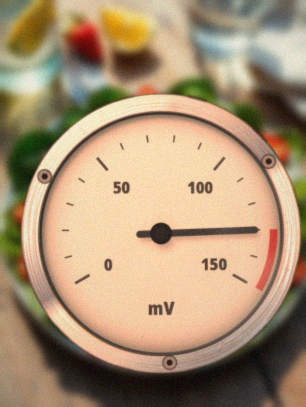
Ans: 130,mV
